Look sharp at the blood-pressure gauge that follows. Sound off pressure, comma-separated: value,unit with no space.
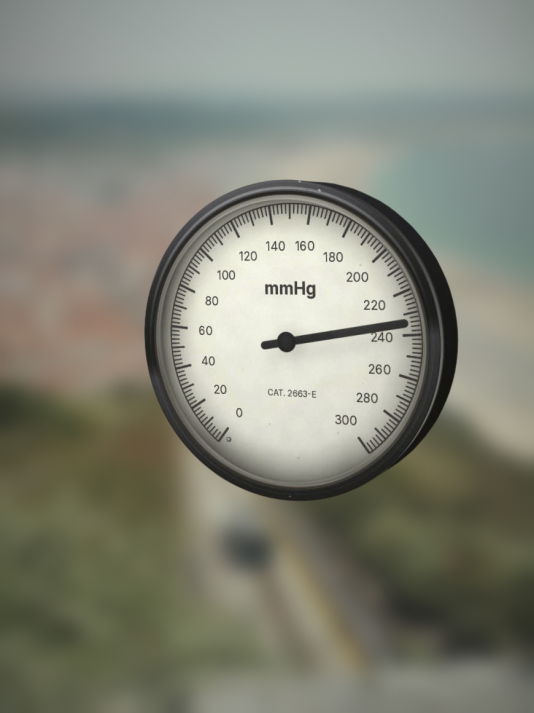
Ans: 234,mmHg
